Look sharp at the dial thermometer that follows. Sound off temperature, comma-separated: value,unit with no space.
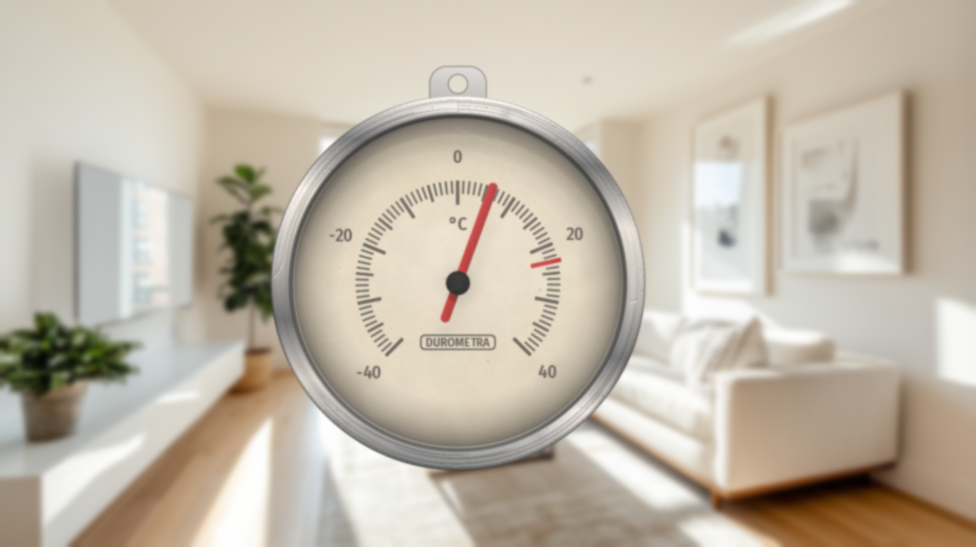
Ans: 6,°C
